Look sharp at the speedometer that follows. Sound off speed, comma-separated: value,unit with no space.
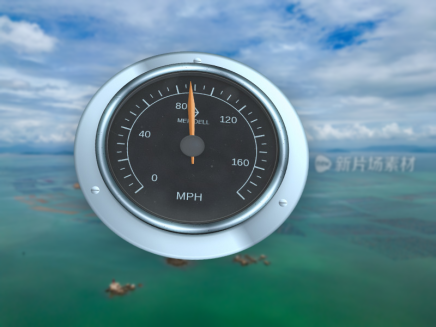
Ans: 87.5,mph
